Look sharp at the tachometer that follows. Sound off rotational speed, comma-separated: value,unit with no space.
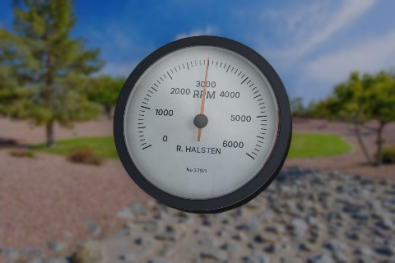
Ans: 3000,rpm
